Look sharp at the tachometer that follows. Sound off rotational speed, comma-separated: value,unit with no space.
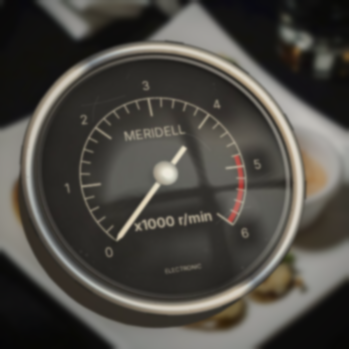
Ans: 0,rpm
